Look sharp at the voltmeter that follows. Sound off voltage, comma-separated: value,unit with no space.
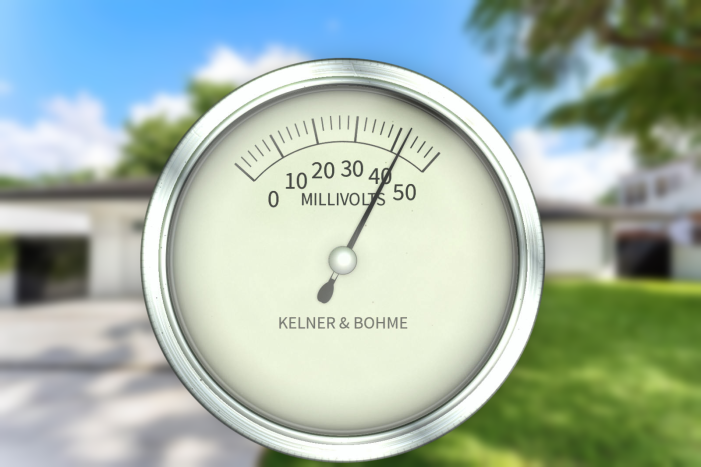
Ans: 42,mV
